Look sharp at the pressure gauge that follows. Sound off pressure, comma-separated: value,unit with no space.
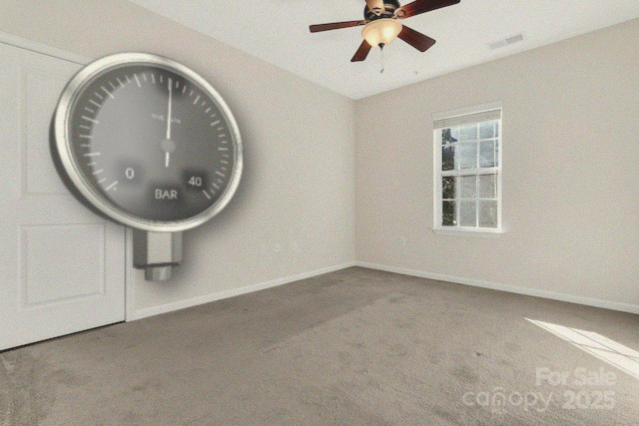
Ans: 20,bar
